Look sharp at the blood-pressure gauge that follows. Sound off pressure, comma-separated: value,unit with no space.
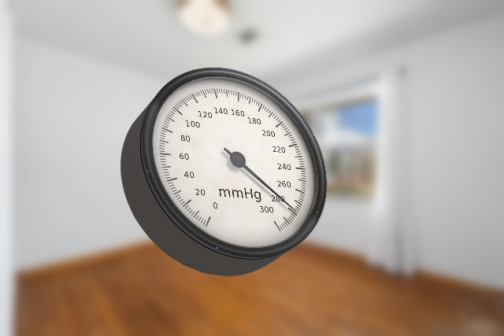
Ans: 280,mmHg
